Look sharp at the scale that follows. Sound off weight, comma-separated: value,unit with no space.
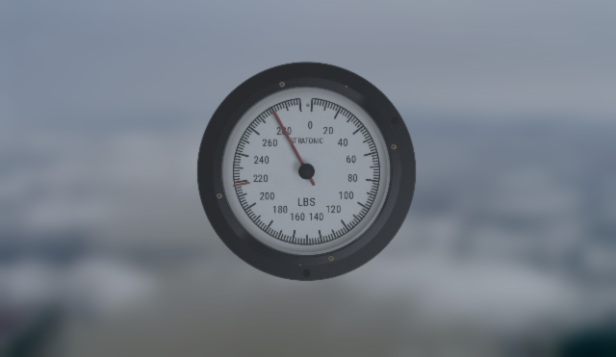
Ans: 280,lb
